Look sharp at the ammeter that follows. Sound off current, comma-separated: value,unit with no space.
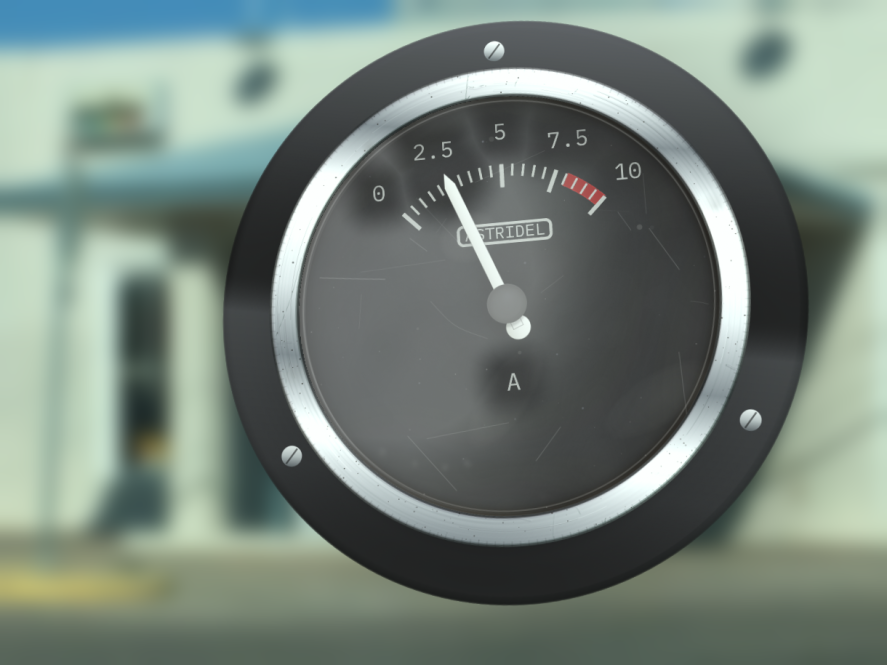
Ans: 2.5,A
